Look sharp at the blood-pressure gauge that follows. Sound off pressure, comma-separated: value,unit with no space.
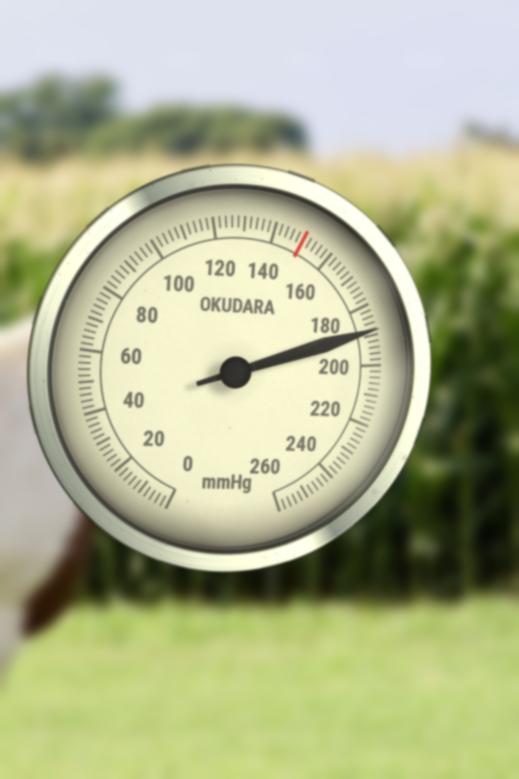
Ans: 188,mmHg
